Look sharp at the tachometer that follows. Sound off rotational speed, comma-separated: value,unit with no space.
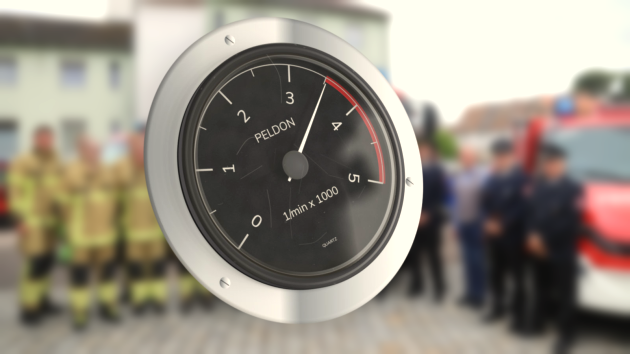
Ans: 3500,rpm
